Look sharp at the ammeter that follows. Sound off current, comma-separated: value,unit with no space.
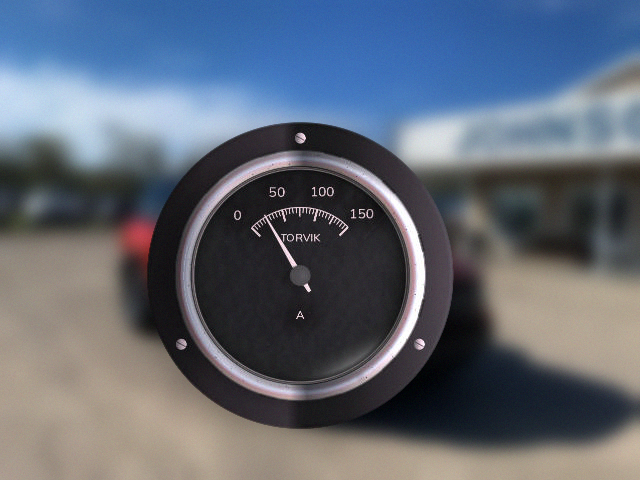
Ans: 25,A
